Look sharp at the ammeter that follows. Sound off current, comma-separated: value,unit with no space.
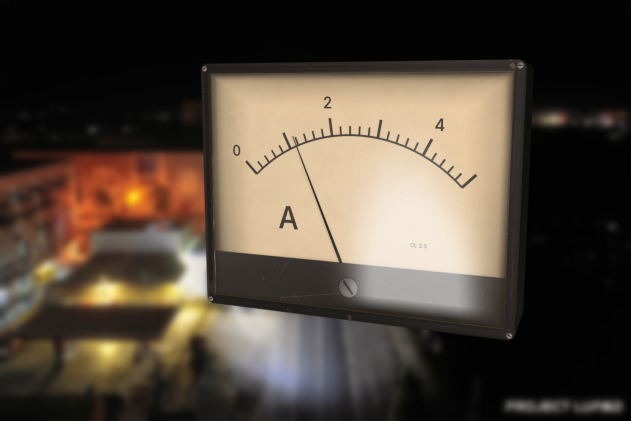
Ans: 1.2,A
